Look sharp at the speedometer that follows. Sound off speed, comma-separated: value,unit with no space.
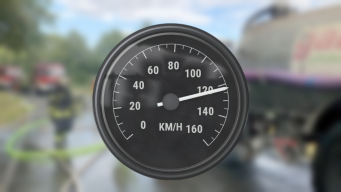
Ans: 122.5,km/h
